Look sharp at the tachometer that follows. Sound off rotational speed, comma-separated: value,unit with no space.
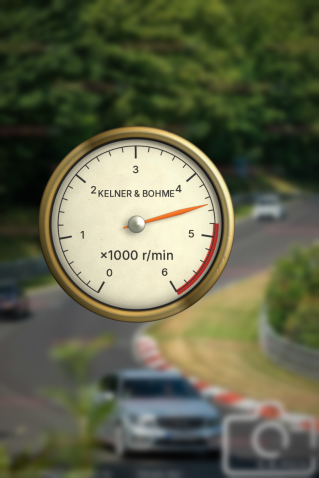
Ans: 4500,rpm
